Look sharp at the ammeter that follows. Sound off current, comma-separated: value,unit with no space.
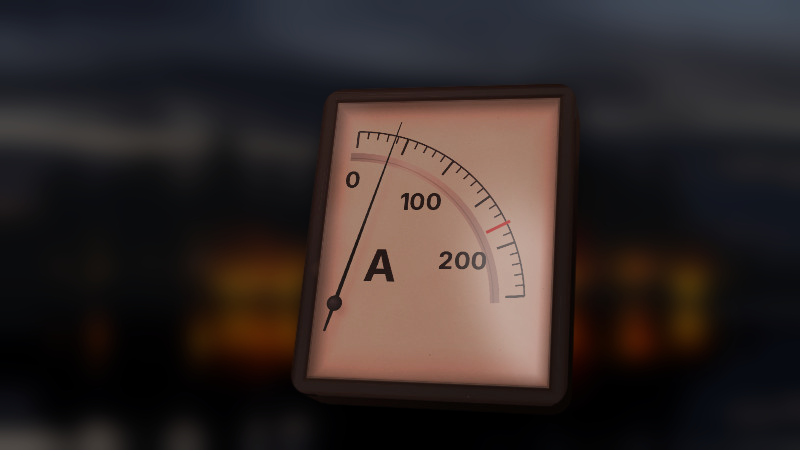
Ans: 40,A
